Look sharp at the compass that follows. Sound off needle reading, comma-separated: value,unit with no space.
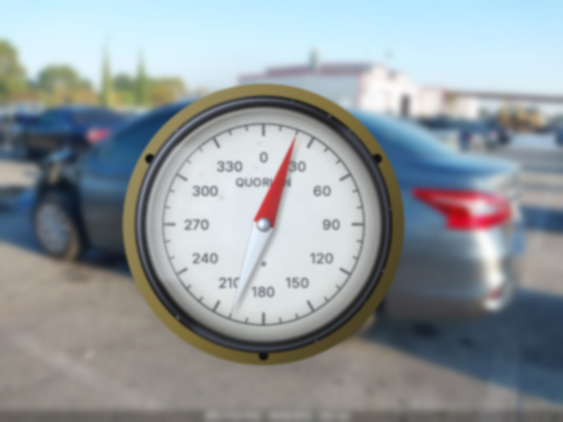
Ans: 20,°
